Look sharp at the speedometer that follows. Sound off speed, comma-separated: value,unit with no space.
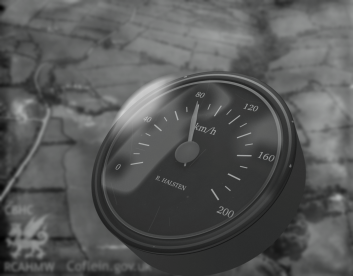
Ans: 80,km/h
